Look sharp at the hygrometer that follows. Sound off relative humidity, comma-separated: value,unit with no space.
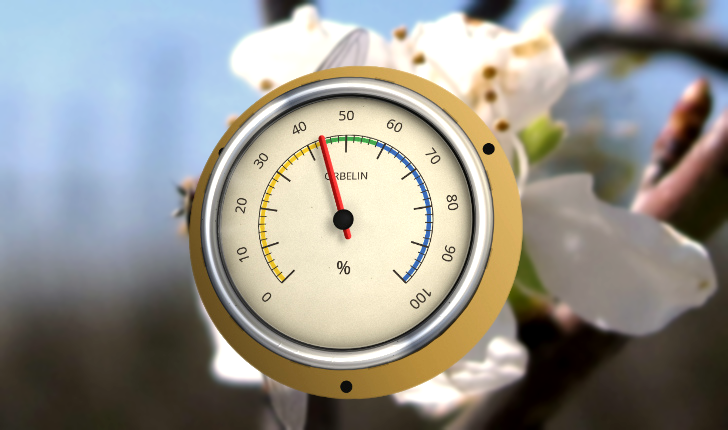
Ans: 44,%
